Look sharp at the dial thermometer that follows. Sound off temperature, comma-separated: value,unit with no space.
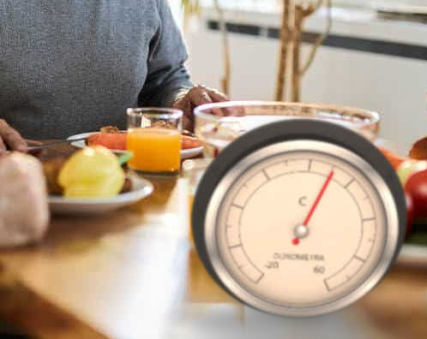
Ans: 25,°C
